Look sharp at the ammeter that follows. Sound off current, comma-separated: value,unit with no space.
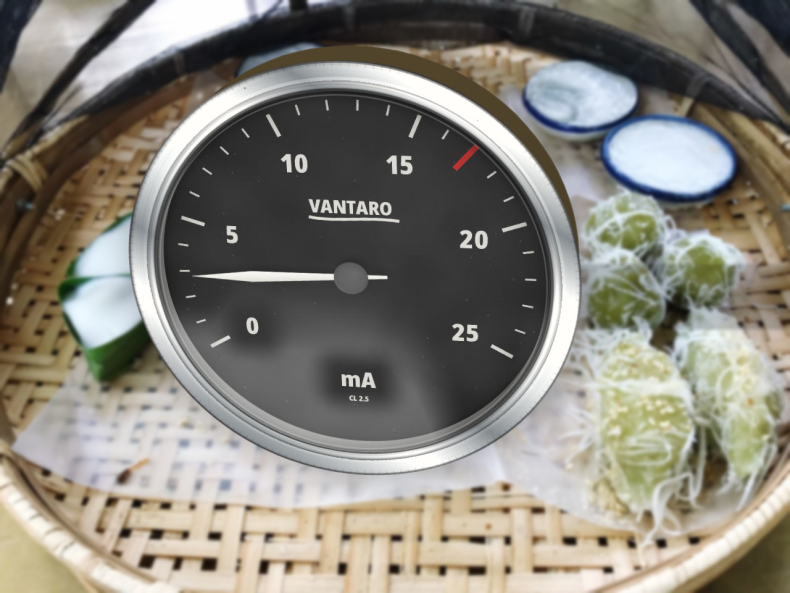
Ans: 3,mA
